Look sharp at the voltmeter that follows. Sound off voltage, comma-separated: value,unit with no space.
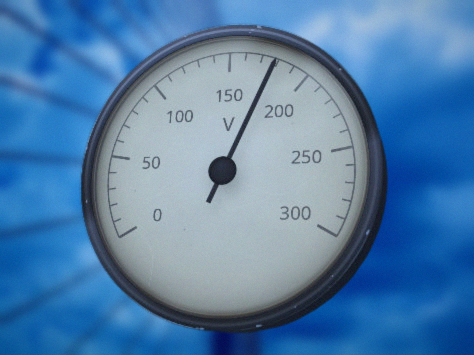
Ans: 180,V
